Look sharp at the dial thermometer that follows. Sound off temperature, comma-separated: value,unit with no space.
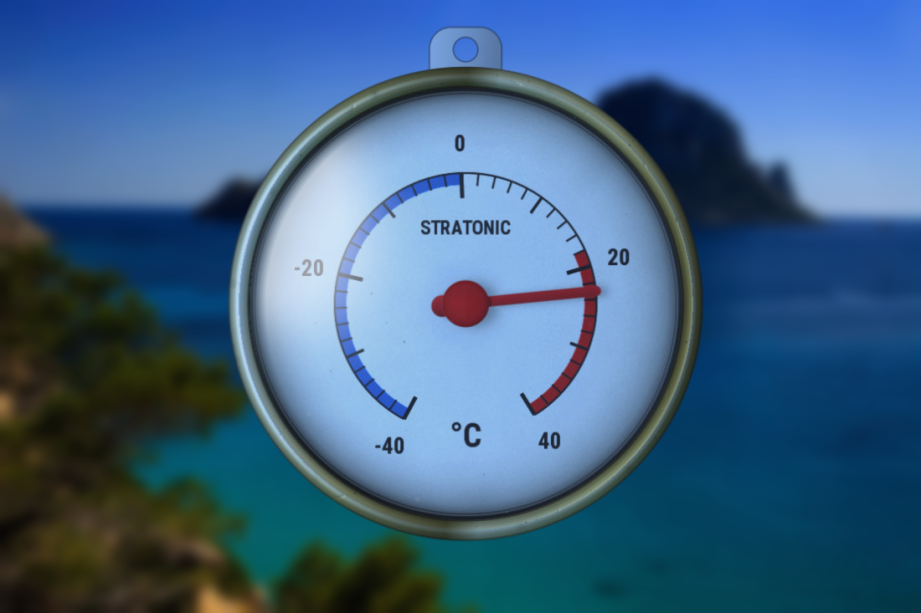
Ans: 23,°C
